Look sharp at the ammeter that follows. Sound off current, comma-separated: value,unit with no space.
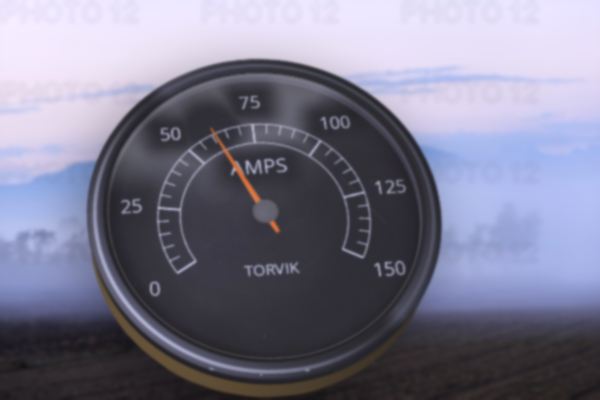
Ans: 60,A
